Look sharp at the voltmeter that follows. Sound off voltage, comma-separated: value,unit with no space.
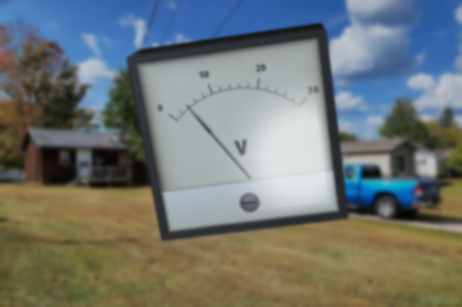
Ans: 4,V
